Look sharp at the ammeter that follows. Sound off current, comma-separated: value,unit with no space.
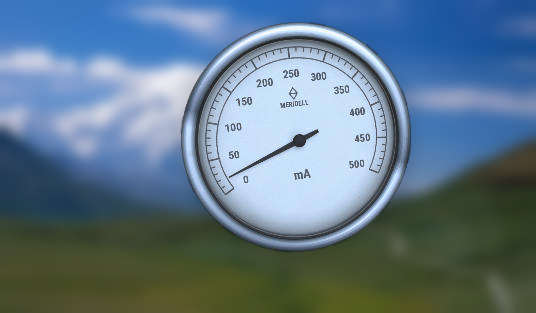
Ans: 20,mA
